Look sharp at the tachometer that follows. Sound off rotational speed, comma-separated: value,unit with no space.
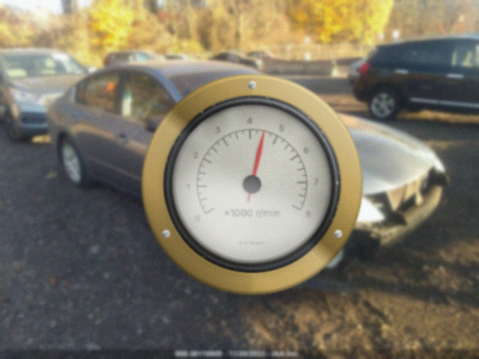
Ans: 4500,rpm
